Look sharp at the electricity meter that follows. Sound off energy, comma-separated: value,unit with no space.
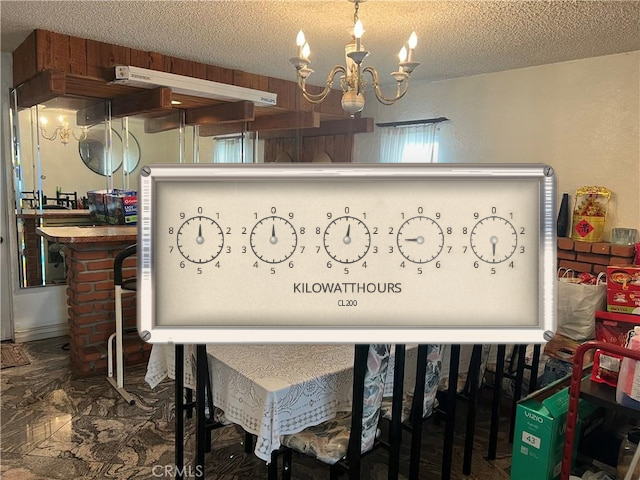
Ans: 25,kWh
